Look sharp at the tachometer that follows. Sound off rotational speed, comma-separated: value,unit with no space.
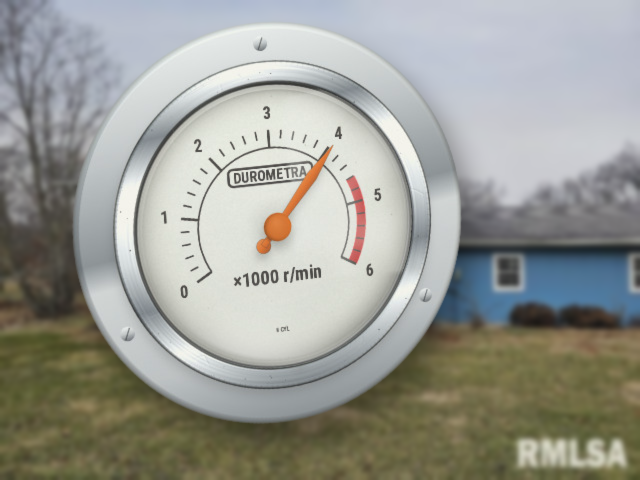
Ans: 4000,rpm
